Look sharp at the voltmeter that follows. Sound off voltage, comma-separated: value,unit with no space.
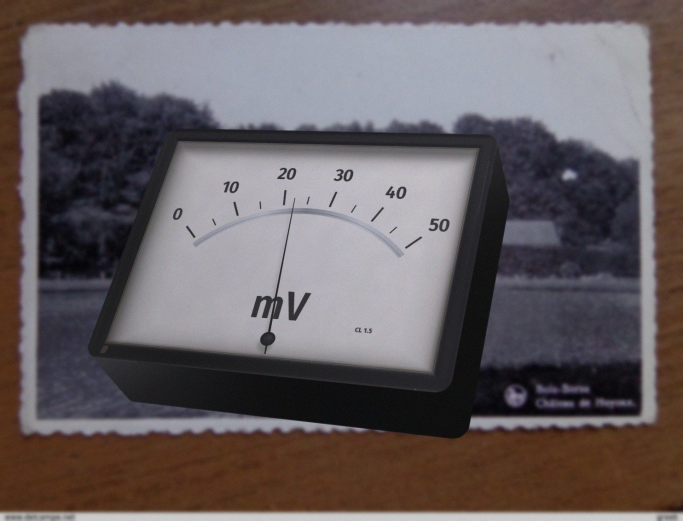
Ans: 22.5,mV
